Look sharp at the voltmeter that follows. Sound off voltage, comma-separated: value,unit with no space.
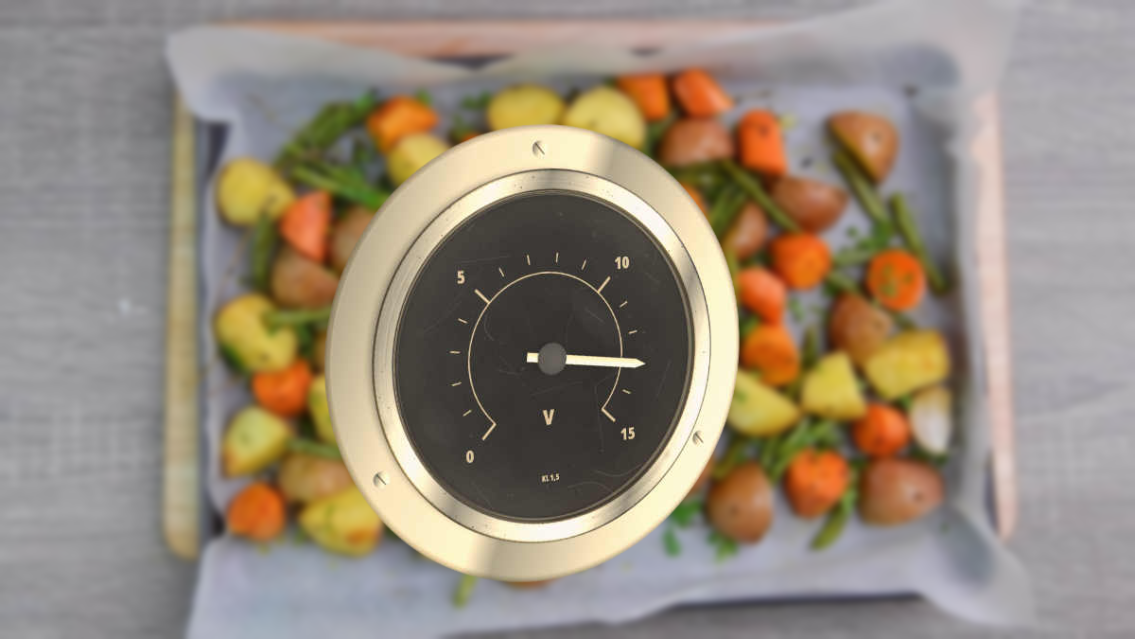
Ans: 13,V
